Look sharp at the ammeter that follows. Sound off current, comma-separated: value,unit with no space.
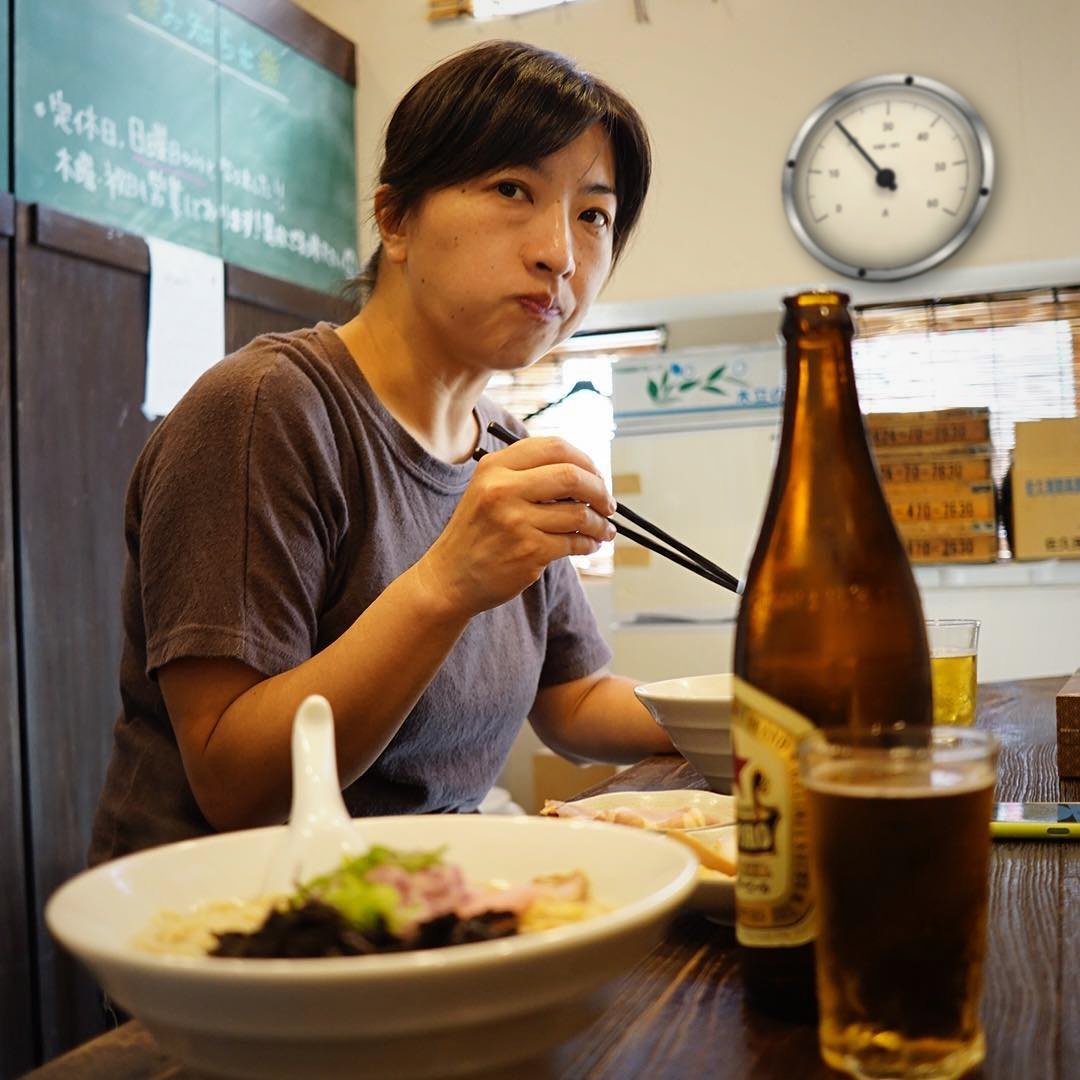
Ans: 20,A
